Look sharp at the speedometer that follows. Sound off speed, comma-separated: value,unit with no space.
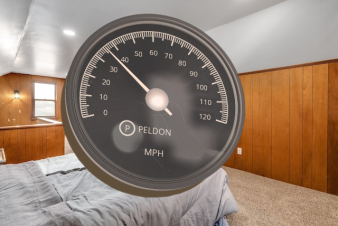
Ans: 35,mph
